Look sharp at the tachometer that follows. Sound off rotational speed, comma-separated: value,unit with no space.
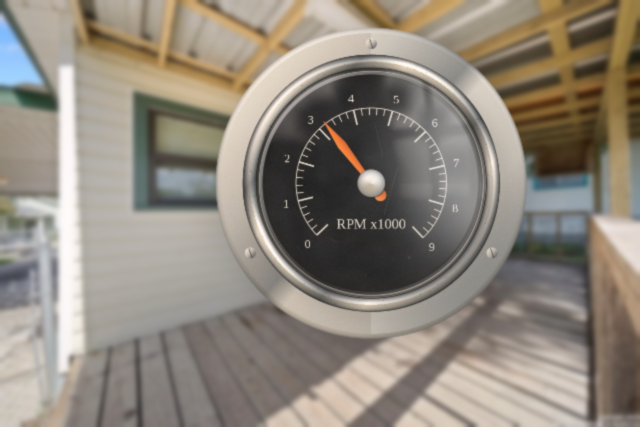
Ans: 3200,rpm
